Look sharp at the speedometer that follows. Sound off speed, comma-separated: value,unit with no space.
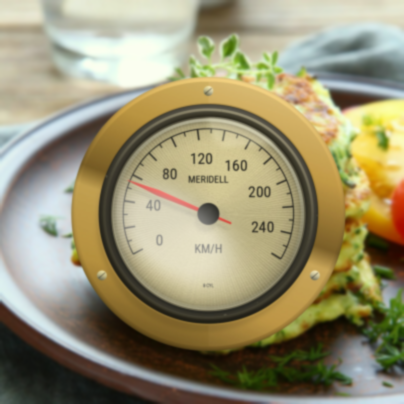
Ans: 55,km/h
